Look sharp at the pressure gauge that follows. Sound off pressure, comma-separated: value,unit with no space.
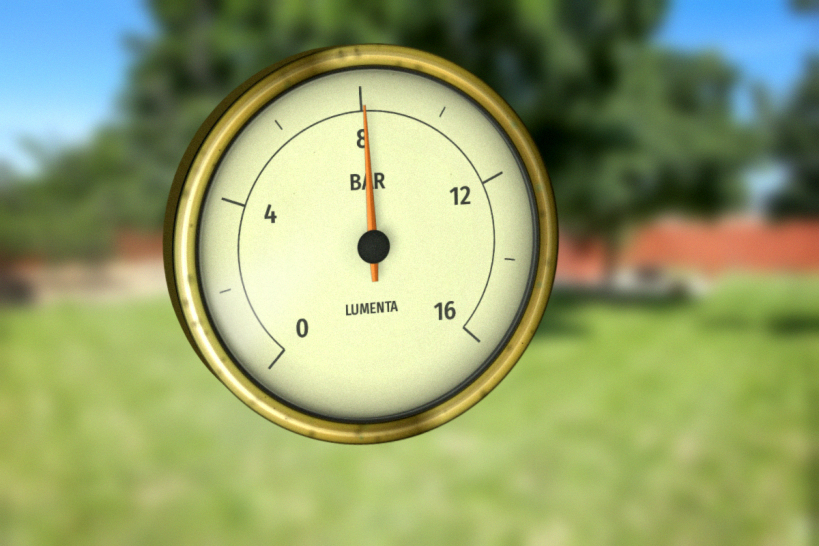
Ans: 8,bar
